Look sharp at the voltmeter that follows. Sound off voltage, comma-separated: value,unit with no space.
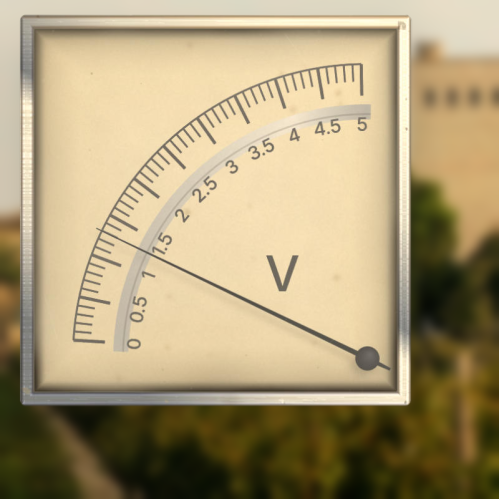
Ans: 1.3,V
